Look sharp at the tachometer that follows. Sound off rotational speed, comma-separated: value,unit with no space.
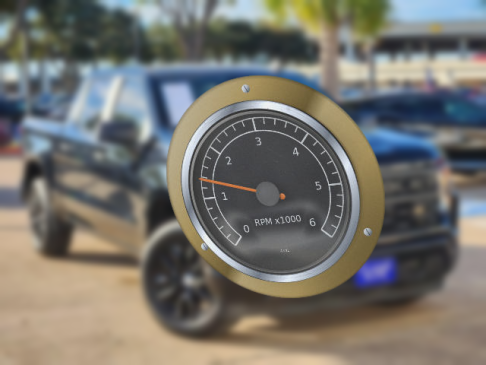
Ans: 1400,rpm
